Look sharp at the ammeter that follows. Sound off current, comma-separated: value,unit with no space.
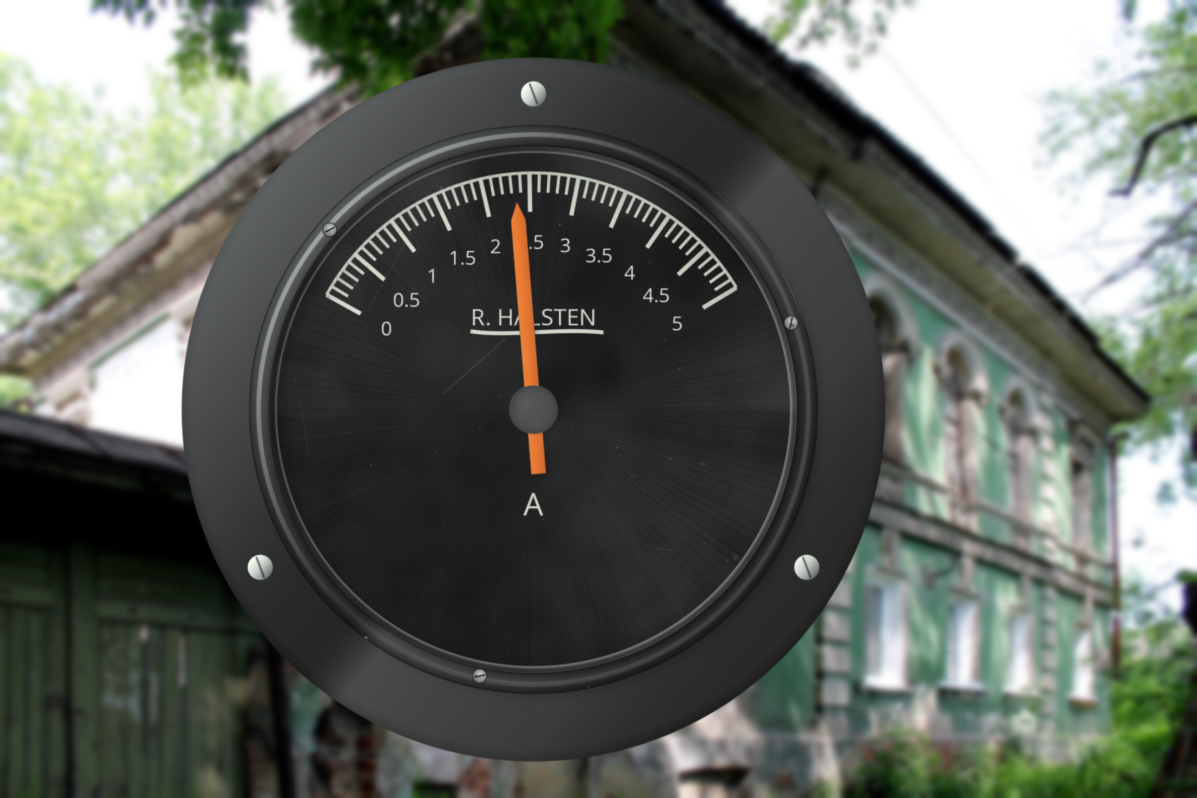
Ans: 2.35,A
